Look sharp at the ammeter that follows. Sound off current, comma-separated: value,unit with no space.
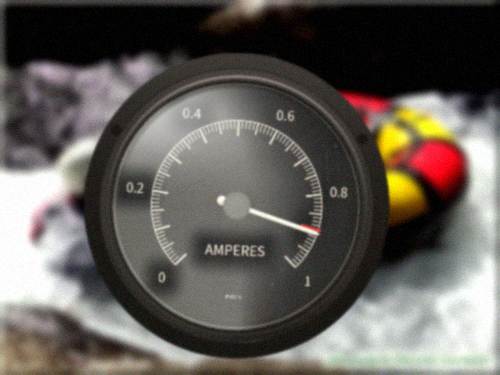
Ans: 0.9,A
